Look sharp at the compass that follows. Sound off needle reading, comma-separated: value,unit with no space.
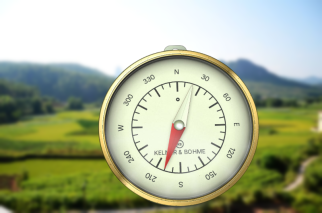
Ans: 200,°
